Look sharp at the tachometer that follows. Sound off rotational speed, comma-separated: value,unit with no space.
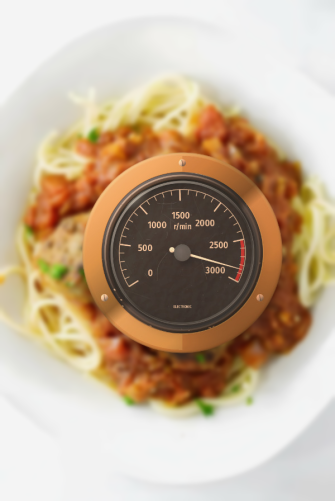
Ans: 2850,rpm
